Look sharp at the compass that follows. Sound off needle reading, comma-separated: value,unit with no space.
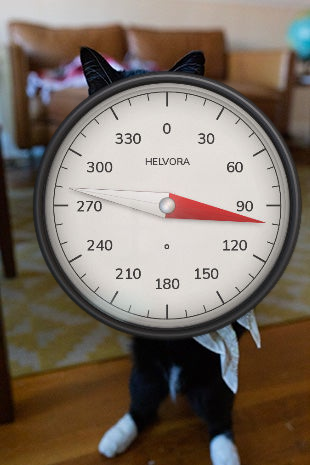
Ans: 100,°
